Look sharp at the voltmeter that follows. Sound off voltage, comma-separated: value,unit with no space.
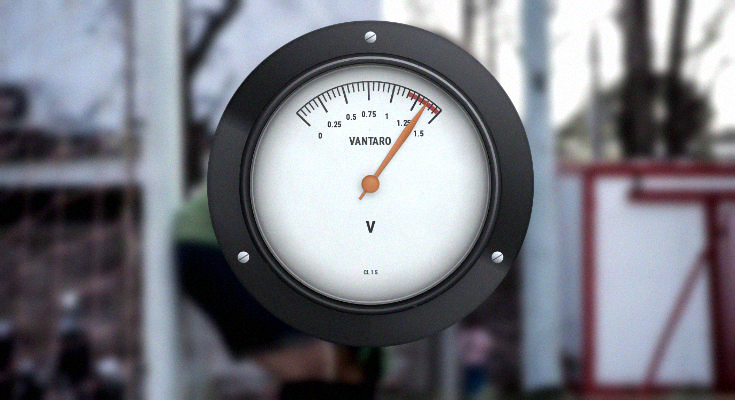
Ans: 1.35,V
